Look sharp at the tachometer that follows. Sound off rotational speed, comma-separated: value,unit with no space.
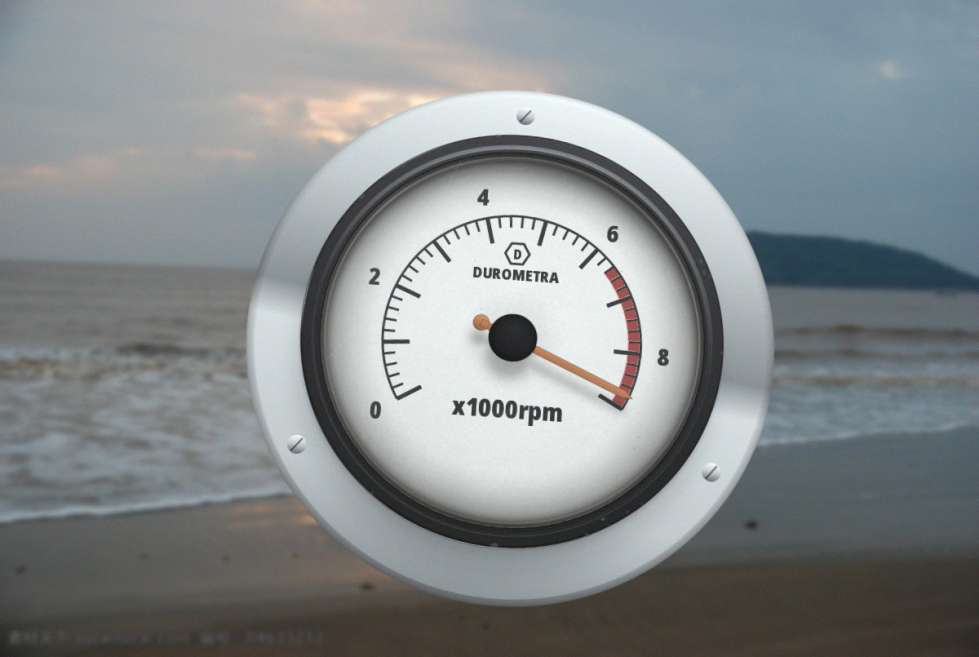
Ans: 8800,rpm
